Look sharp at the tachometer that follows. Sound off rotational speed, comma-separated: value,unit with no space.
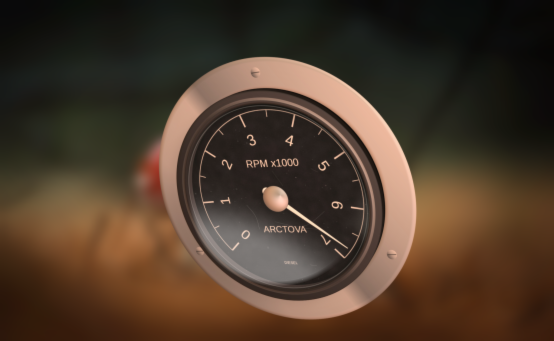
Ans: 6750,rpm
